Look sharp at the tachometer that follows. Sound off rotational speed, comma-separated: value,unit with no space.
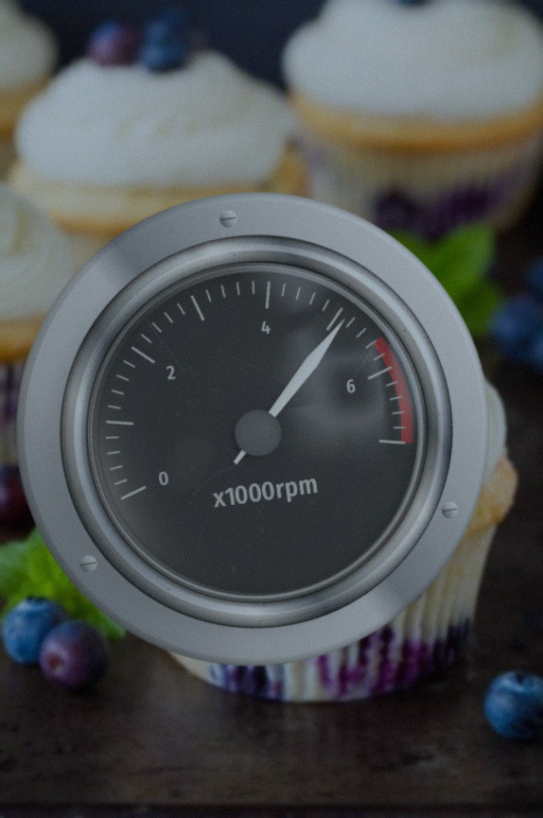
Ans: 5100,rpm
